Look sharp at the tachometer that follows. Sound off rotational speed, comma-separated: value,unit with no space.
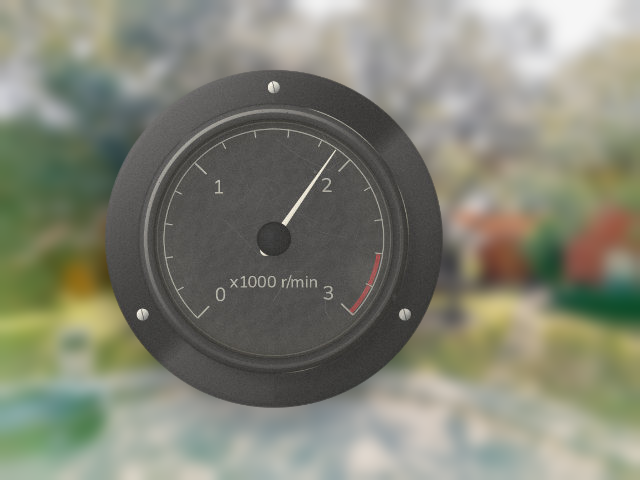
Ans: 1900,rpm
